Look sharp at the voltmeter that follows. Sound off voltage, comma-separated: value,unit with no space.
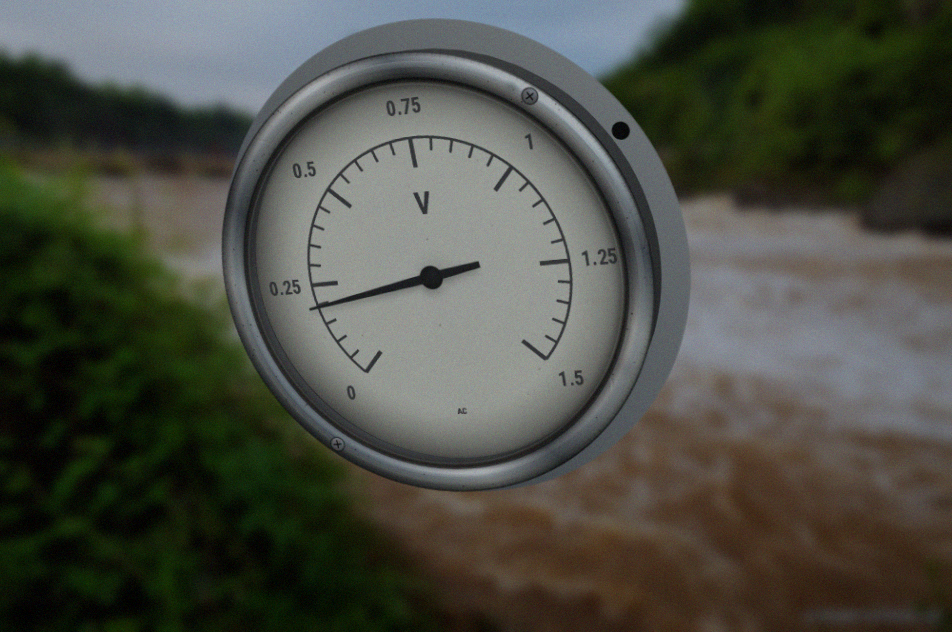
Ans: 0.2,V
